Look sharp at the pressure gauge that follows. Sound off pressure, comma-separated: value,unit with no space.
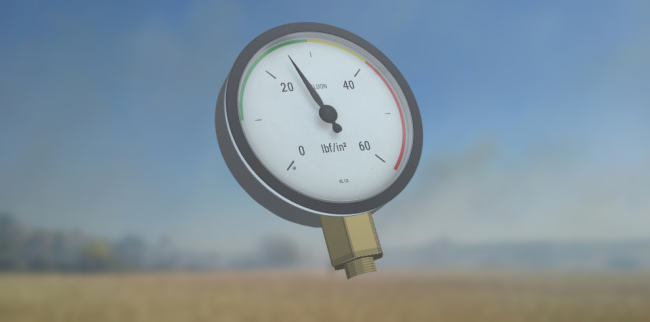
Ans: 25,psi
